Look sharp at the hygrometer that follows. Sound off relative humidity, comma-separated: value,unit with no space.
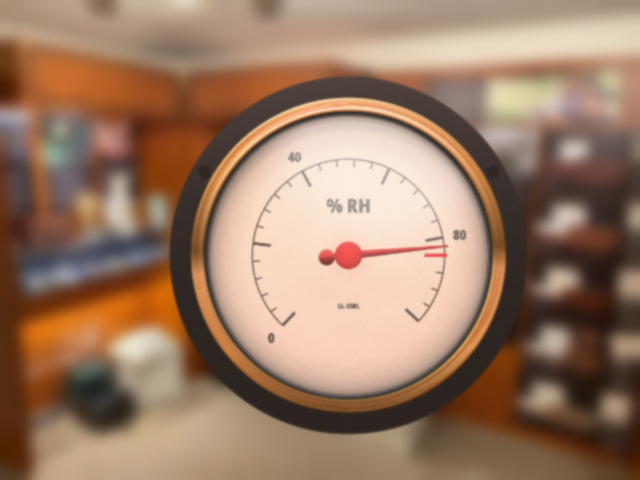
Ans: 82,%
